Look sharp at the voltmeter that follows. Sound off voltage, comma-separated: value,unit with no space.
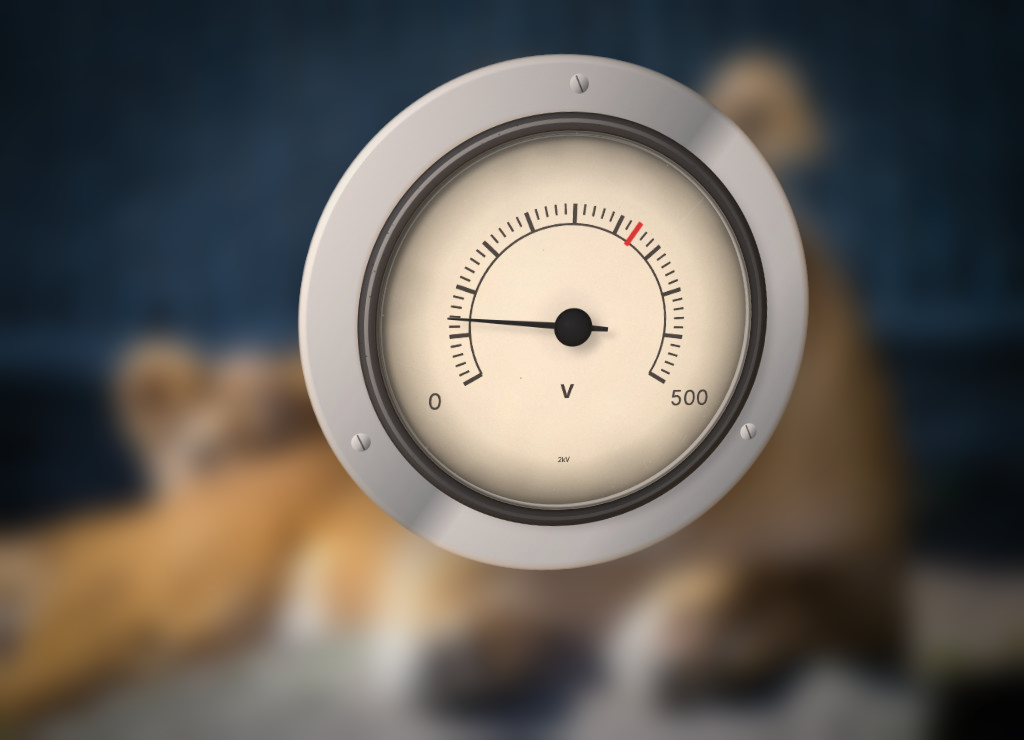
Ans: 70,V
